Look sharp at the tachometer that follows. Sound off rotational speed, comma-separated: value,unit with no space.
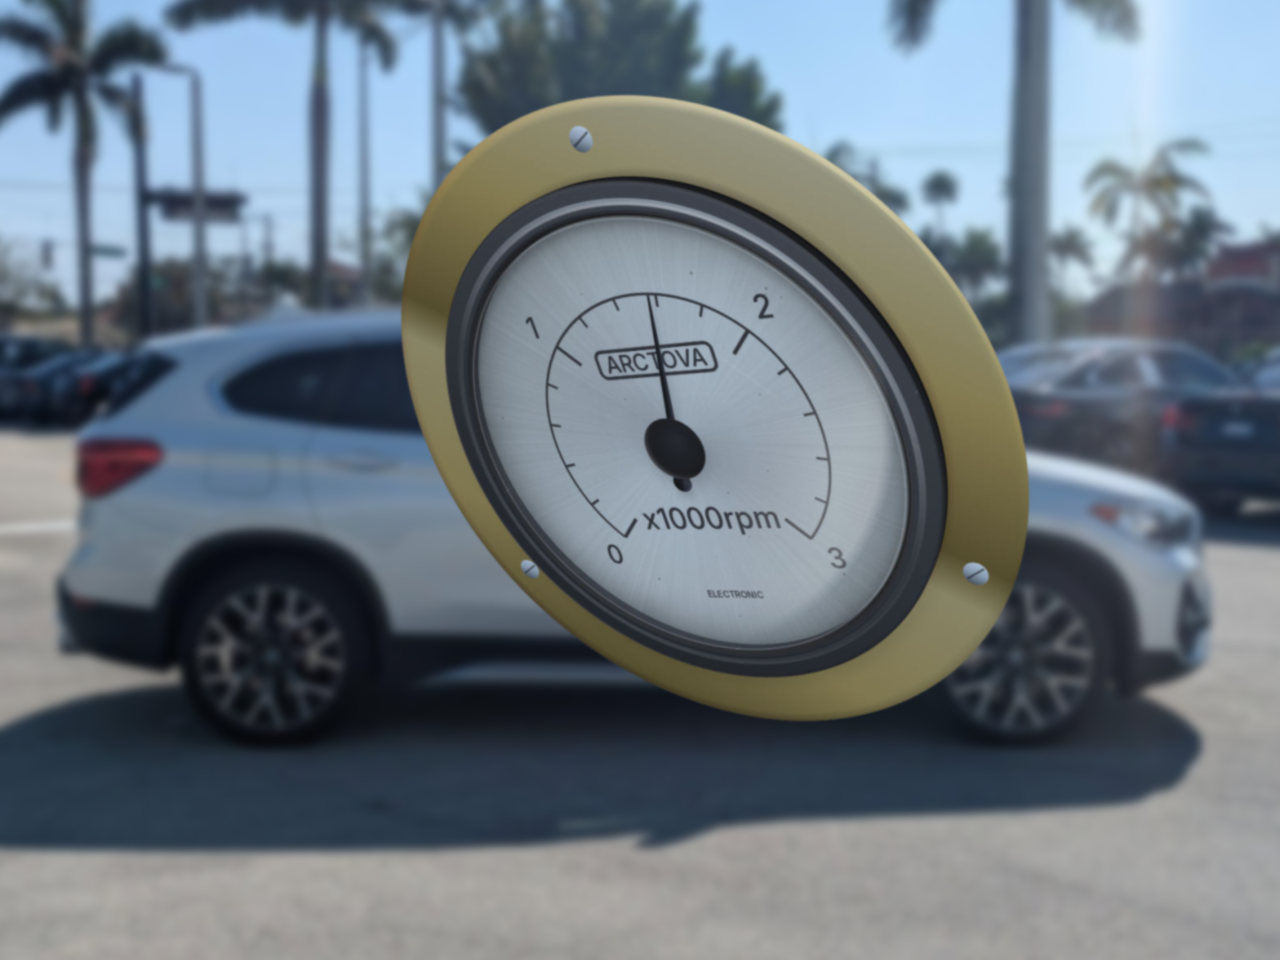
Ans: 1600,rpm
